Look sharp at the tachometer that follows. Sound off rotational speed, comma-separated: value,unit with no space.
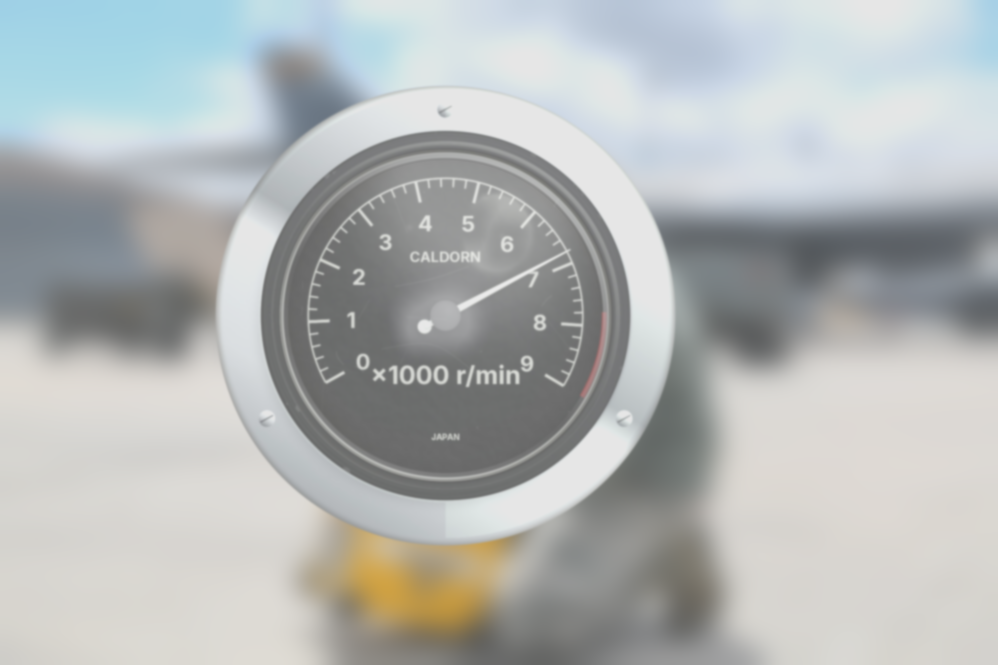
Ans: 6800,rpm
